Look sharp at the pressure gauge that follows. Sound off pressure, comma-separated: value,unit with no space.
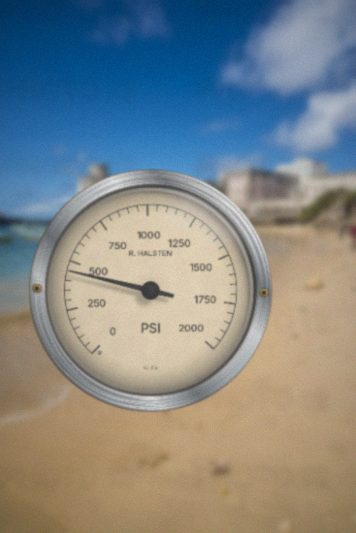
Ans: 450,psi
